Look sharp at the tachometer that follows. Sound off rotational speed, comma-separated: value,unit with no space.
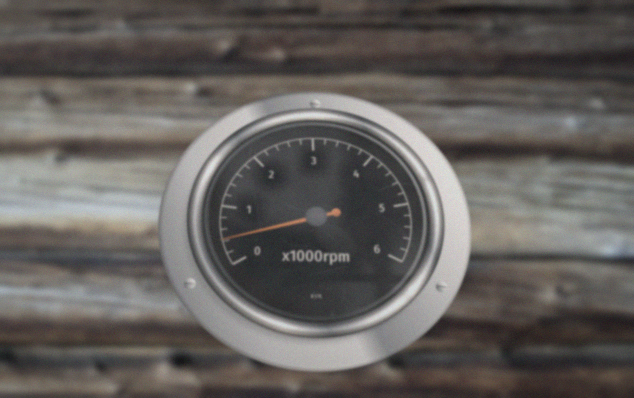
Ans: 400,rpm
